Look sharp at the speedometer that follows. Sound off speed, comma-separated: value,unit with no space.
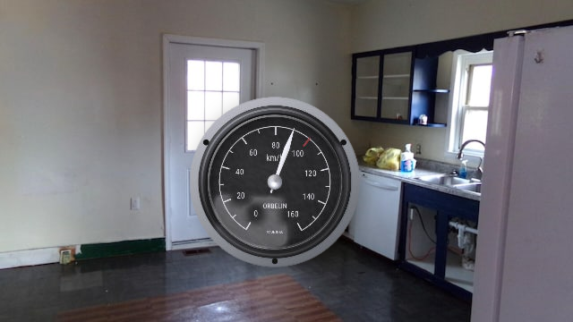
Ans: 90,km/h
